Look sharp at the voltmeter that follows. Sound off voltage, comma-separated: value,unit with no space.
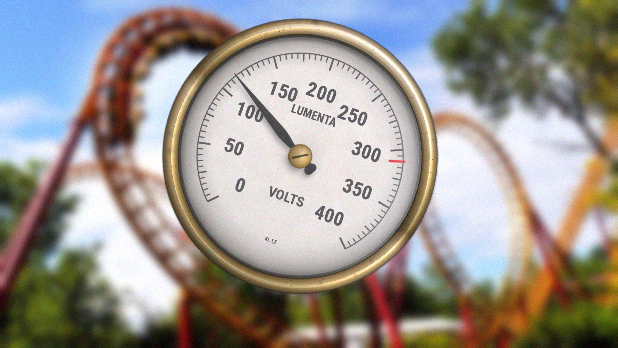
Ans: 115,V
